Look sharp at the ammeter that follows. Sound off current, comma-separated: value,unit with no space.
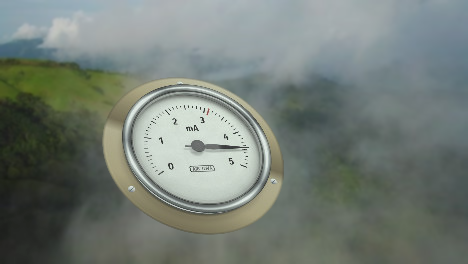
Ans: 4.5,mA
